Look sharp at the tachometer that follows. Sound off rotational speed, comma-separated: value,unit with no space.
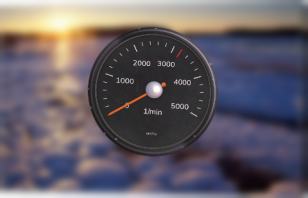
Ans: 0,rpm
